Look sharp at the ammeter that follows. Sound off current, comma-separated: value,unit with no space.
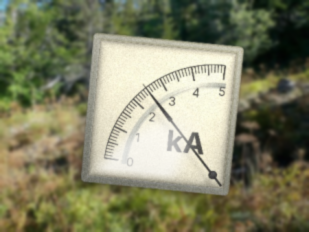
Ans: 2.5,kA
